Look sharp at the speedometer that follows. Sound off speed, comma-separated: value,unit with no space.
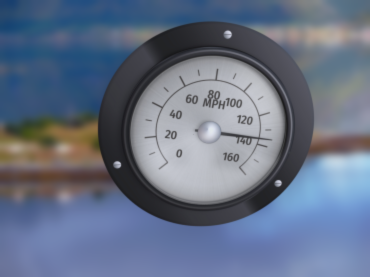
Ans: 135,mph
